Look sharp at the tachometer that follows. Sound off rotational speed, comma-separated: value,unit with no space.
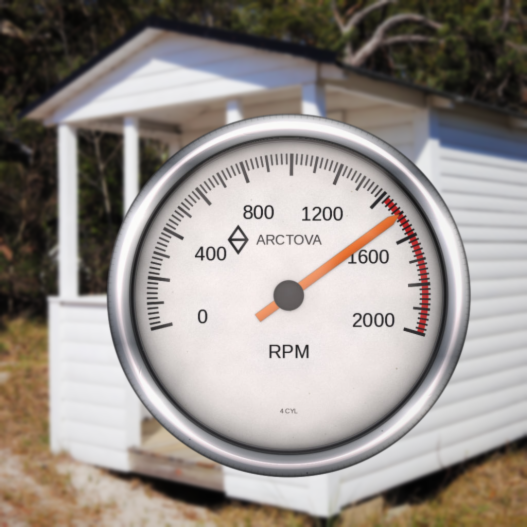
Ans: 1500,rpm
